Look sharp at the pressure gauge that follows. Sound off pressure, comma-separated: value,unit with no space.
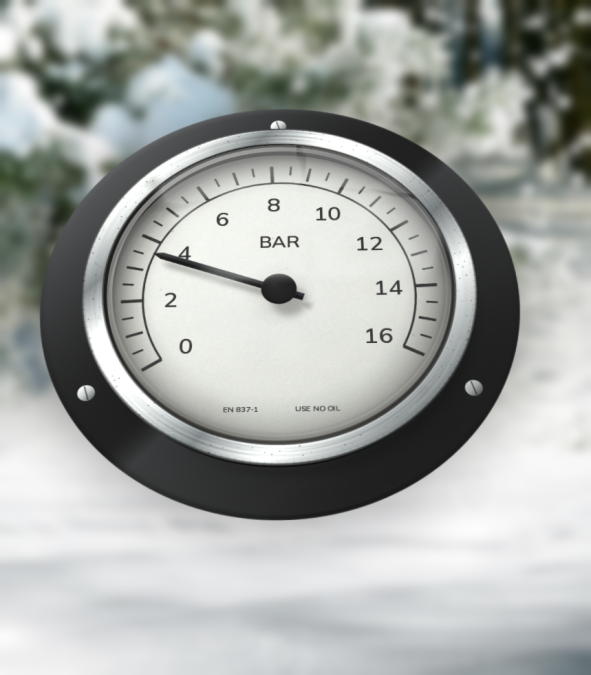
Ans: 3.5,bar
